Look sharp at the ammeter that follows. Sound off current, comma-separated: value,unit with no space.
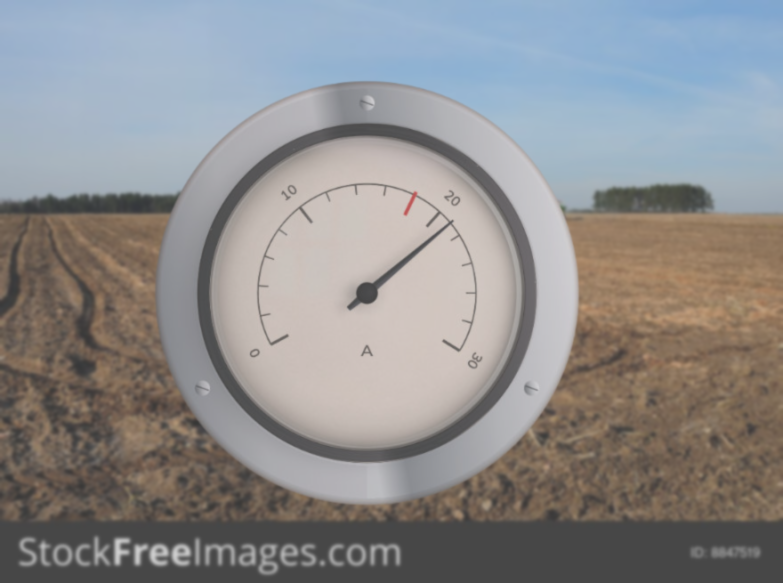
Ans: 21,A
